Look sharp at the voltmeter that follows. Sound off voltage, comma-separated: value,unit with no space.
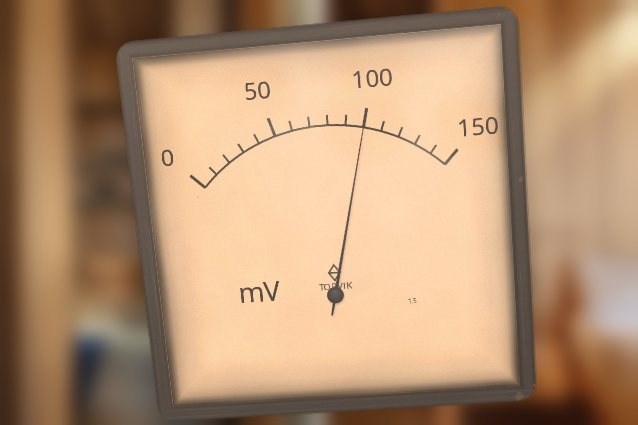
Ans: 100,mV
